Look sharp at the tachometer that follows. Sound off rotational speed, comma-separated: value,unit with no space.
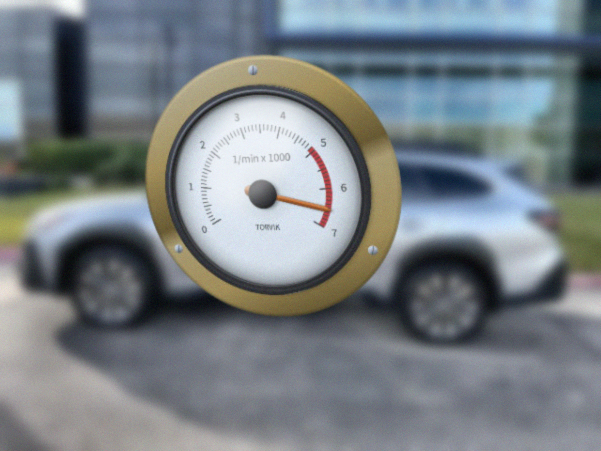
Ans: 6500,rpm
